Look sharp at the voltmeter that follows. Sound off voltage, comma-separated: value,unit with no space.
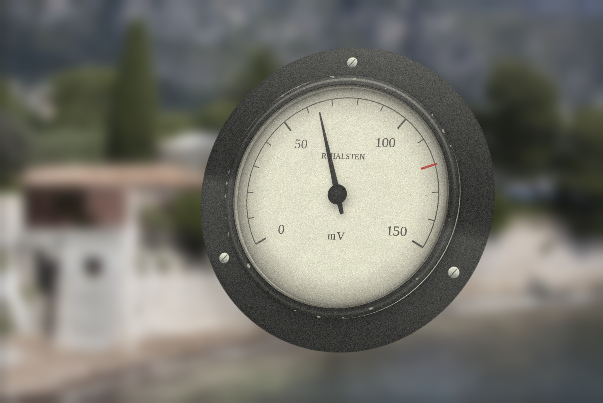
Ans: 65,mV
